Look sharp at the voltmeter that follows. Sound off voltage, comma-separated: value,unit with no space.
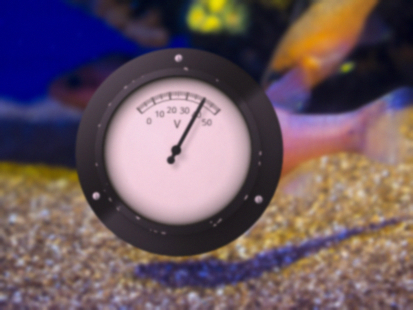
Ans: 40,V
